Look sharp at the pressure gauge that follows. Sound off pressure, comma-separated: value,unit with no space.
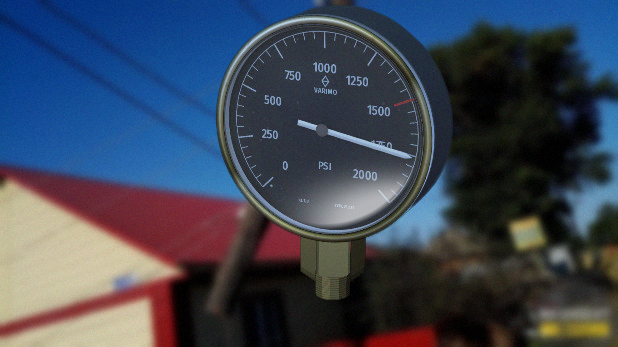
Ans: 1750,psi
